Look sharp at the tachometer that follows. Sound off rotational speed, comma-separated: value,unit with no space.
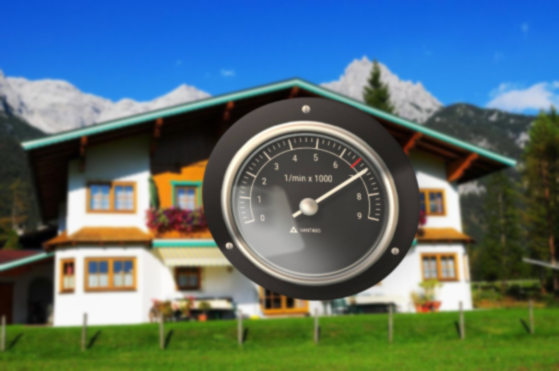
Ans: 7000,rpm
